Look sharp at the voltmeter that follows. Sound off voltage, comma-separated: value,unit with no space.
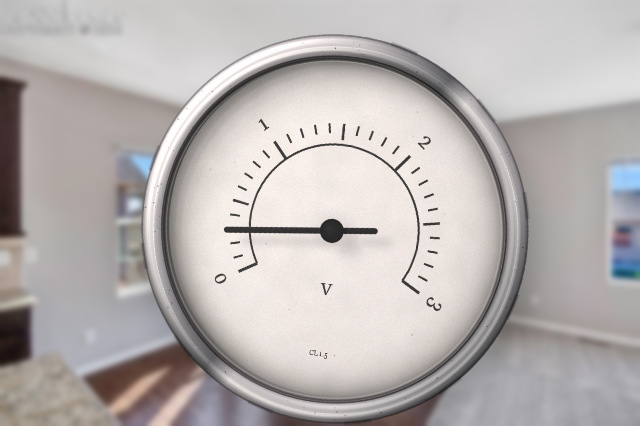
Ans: 0.3,V
